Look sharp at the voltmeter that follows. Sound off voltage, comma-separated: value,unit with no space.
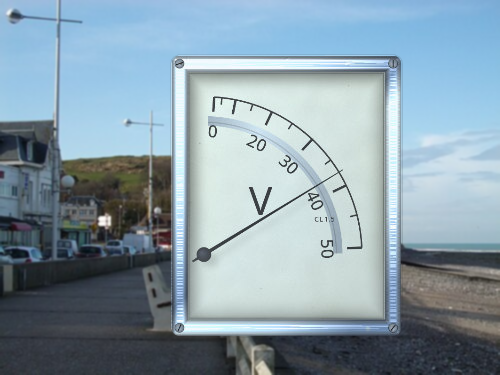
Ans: 37.5,V
